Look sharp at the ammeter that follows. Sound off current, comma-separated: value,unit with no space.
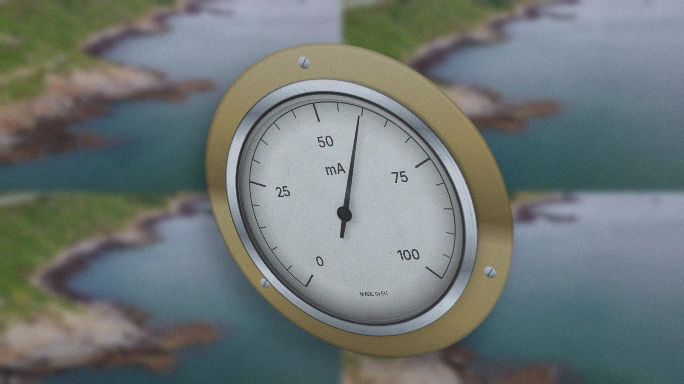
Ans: 60,mA
